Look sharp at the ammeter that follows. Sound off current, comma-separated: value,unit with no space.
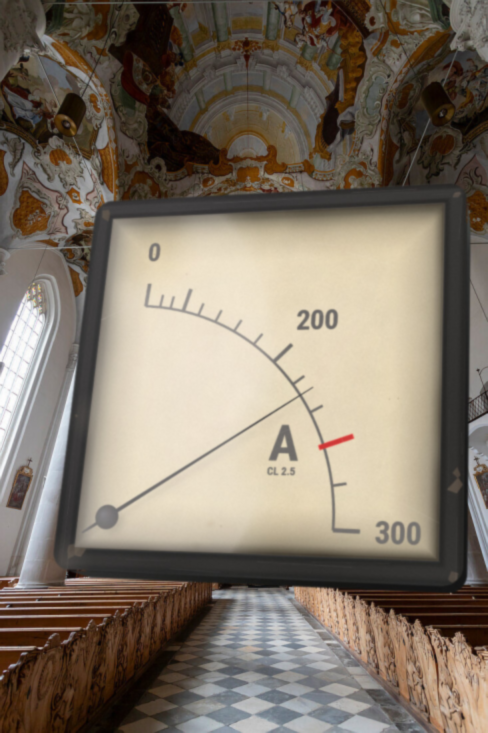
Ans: 230,A
